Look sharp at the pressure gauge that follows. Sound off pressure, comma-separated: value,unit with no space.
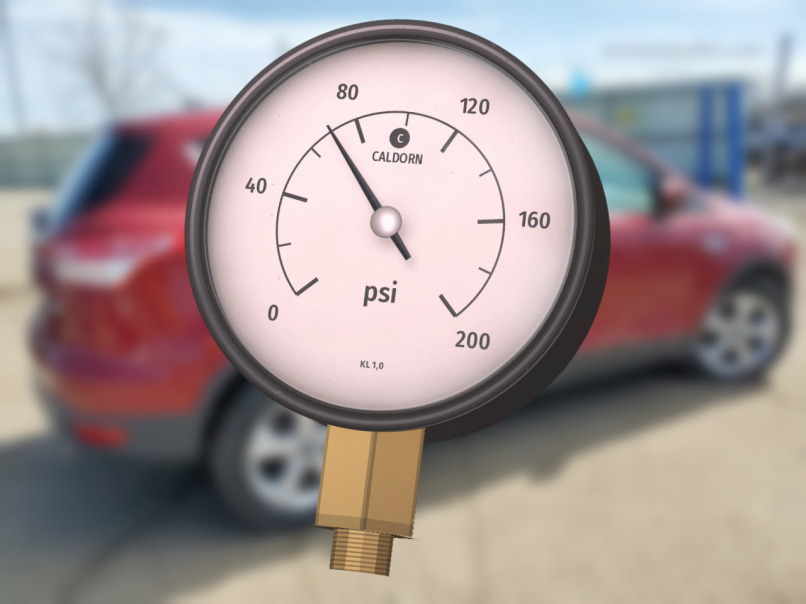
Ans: 70,psi
